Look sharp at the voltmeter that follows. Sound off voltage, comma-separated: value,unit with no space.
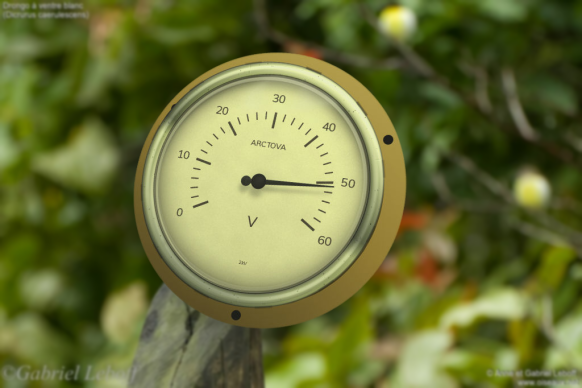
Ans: 51,V
